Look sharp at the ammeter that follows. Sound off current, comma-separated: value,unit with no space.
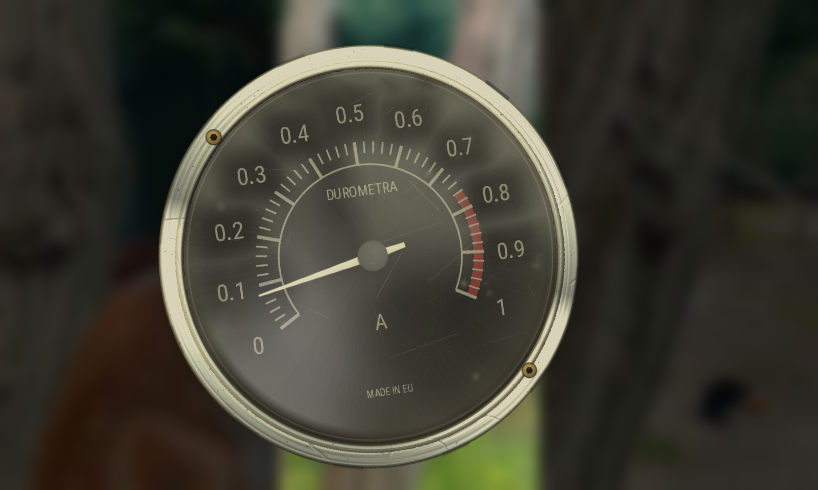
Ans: 0.08,A
